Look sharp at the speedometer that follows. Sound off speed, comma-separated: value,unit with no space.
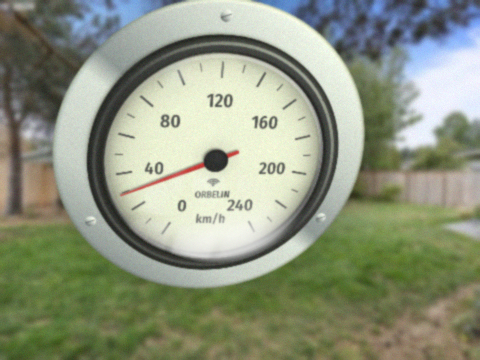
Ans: 30,km/h
